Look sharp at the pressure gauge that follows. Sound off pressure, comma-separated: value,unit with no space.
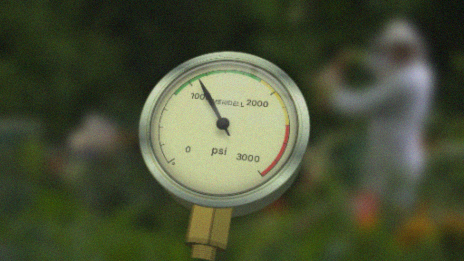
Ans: 1100,psi
